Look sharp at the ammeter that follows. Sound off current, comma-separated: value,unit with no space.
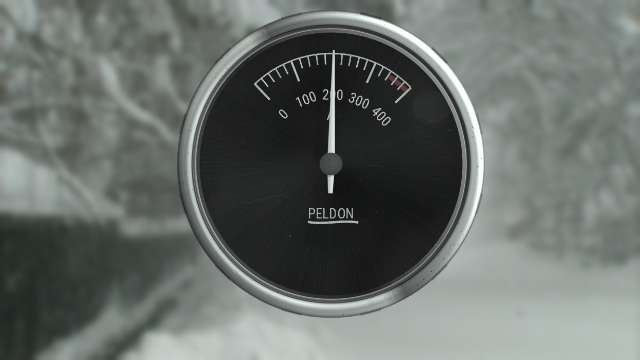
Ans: 200,A
